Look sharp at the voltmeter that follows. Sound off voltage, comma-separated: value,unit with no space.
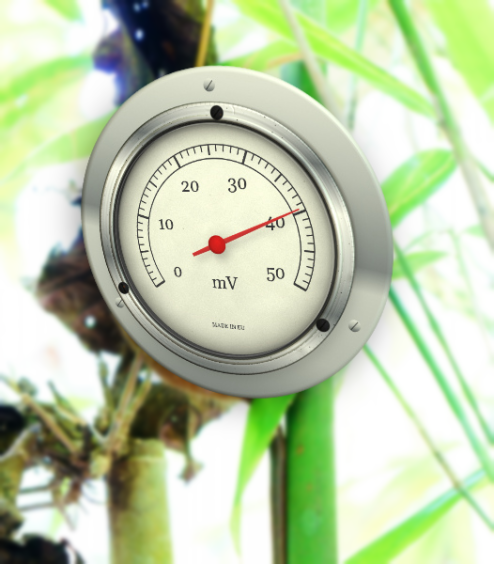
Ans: 39.5,mV
